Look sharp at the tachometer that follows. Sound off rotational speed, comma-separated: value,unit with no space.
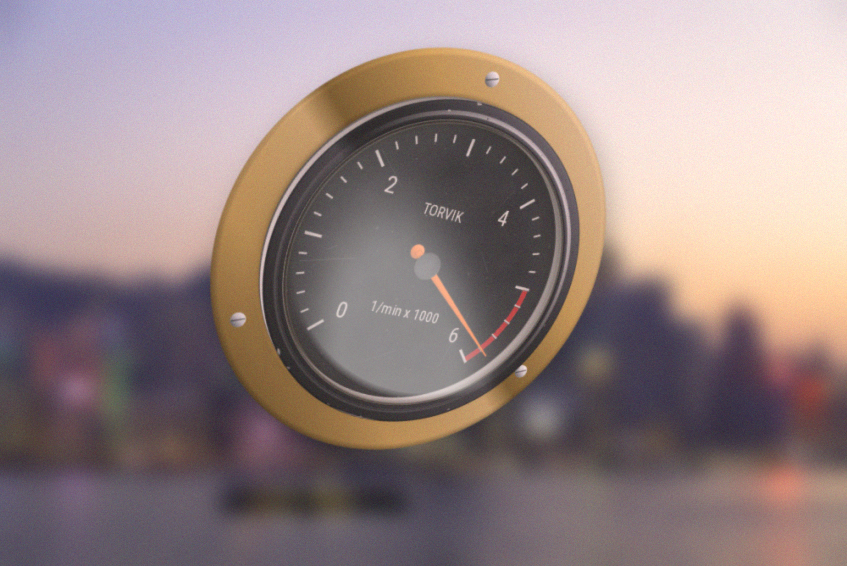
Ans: 5800,rpm
